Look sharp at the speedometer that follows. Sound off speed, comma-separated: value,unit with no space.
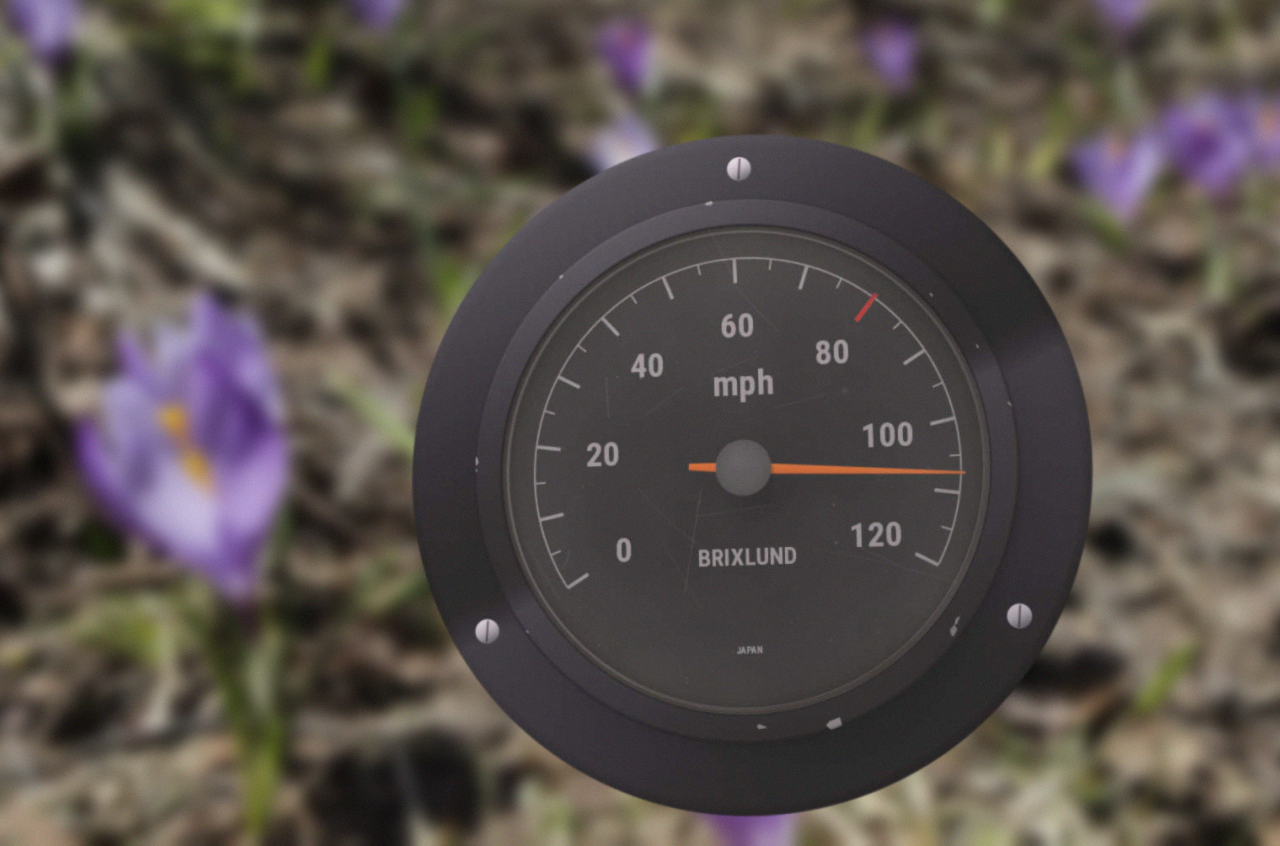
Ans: 107.5,mph
